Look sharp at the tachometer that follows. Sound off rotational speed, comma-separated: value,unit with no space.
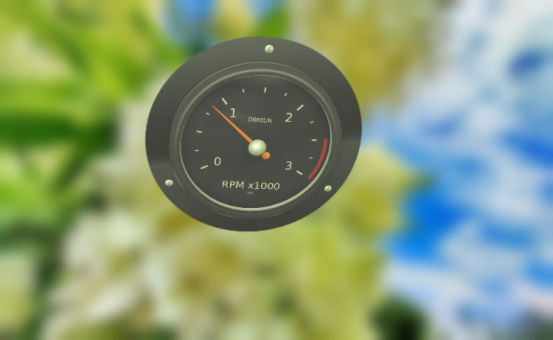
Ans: 875,rpm
